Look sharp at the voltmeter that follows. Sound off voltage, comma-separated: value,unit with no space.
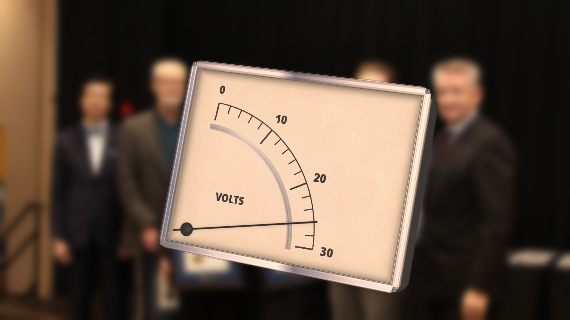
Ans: 26,V
